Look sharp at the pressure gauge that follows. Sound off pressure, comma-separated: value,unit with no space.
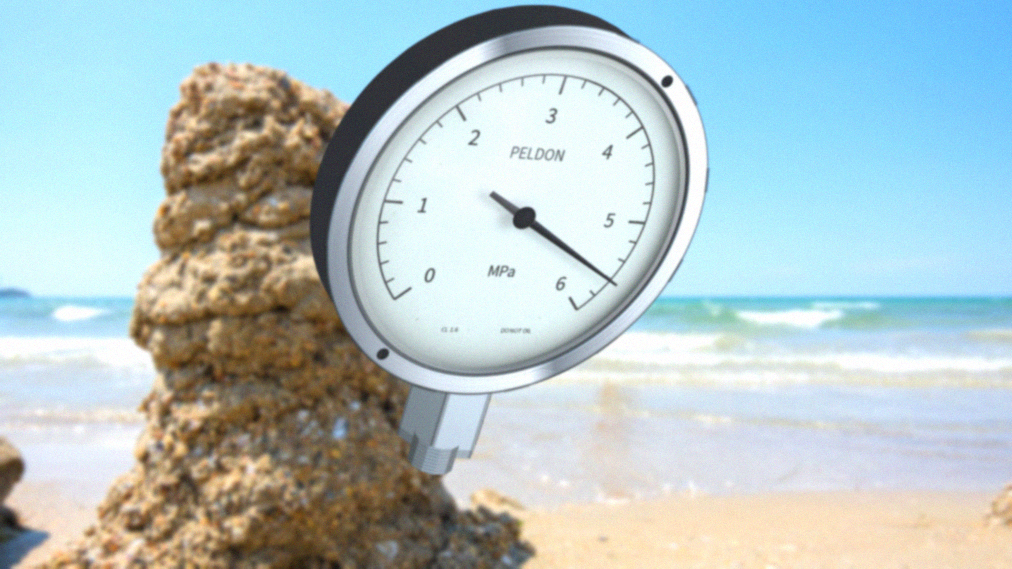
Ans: 5.6,MPa
